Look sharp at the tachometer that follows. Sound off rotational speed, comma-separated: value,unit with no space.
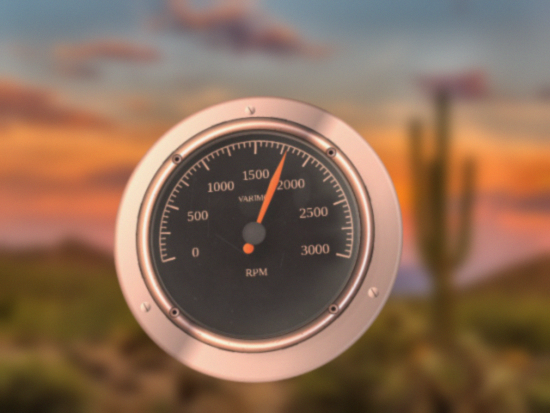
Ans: 1800,rpm
